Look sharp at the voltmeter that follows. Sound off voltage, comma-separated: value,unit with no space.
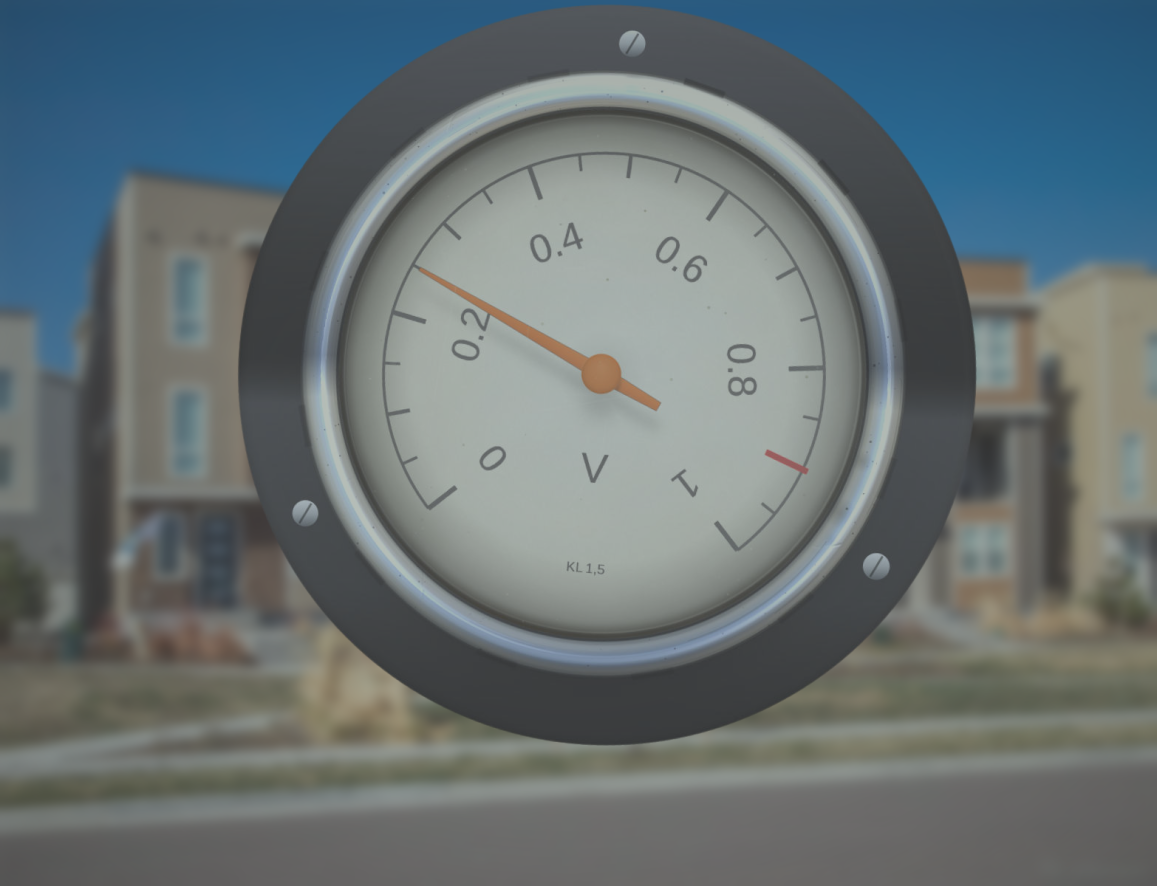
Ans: 0.25,V
